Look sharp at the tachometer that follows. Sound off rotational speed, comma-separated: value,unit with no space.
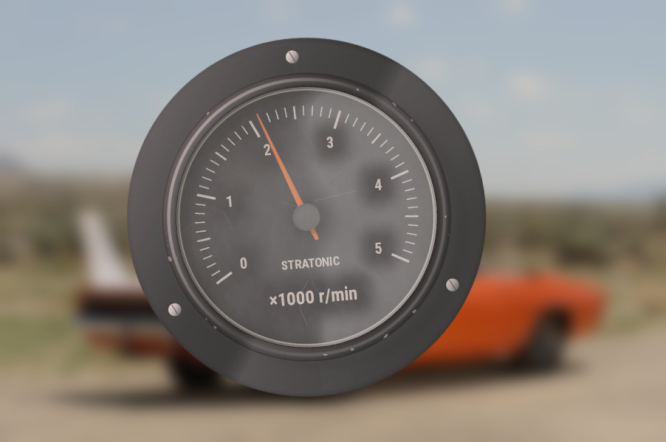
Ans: 2100,rpm
